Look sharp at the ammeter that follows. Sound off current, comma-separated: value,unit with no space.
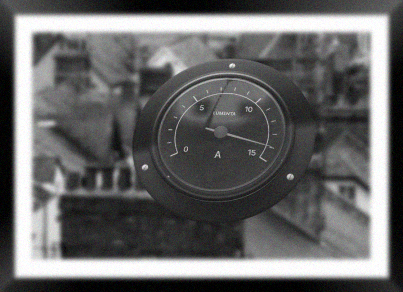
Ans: 14,A
